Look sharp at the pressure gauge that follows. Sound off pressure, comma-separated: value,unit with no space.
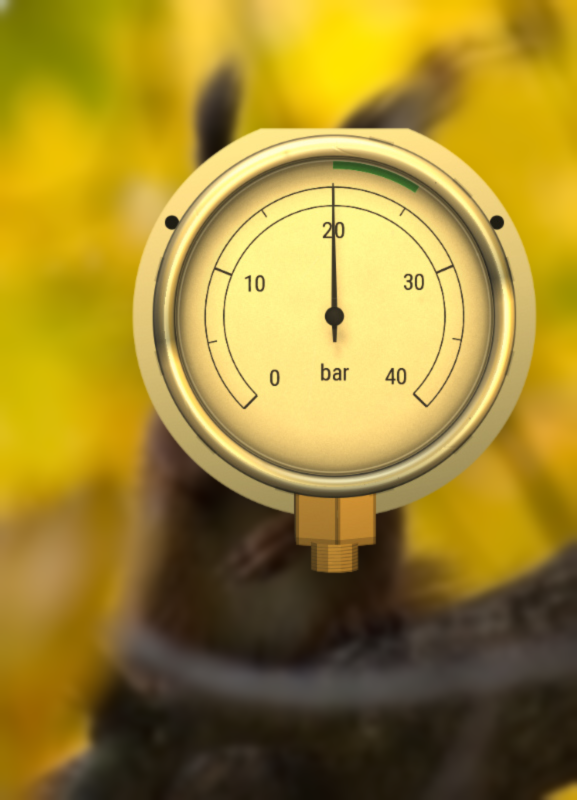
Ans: 20,bar
